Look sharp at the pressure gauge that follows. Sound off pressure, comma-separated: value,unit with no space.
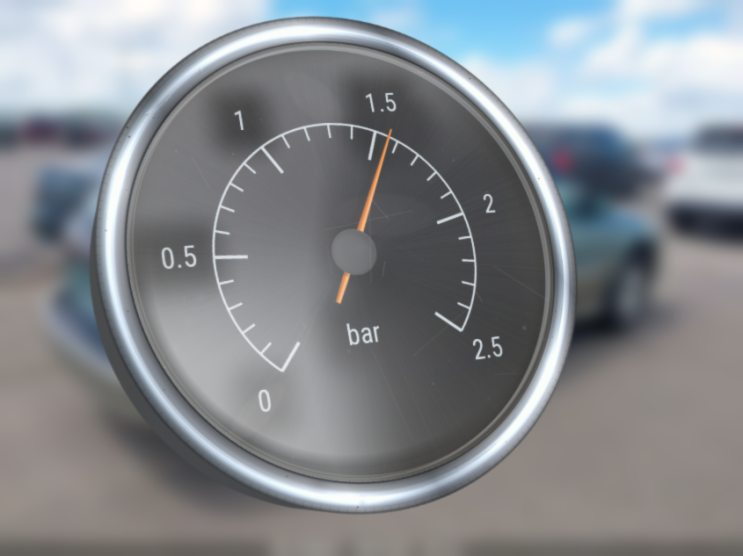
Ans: 1.55,bar
